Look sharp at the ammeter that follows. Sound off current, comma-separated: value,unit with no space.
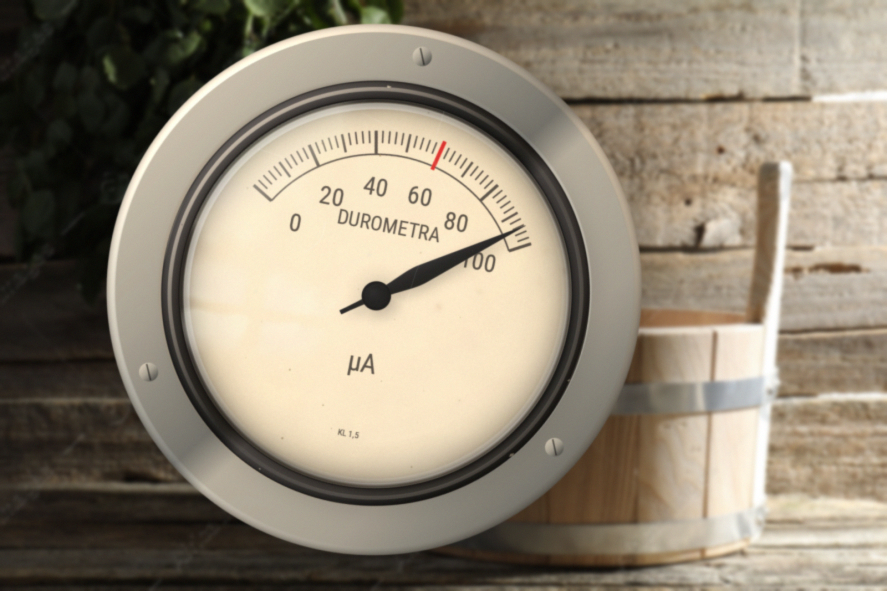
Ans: 94,µA
